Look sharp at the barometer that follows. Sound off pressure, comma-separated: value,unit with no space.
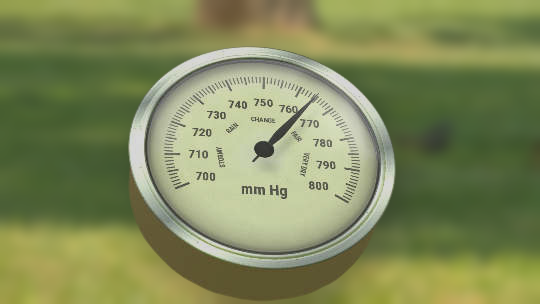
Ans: 765,mmHg
